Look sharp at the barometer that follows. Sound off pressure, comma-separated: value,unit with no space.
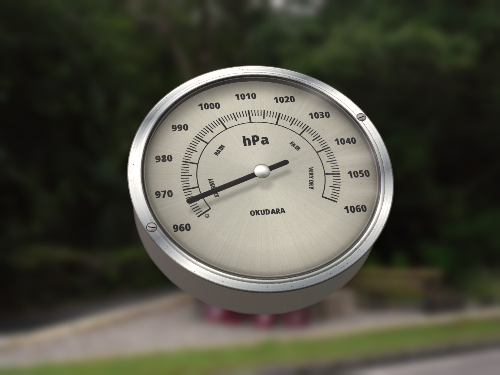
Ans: 965,hPa
